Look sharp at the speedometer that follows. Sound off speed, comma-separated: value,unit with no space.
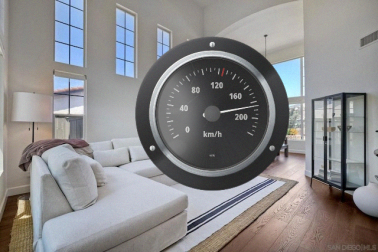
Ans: 185,km/h
